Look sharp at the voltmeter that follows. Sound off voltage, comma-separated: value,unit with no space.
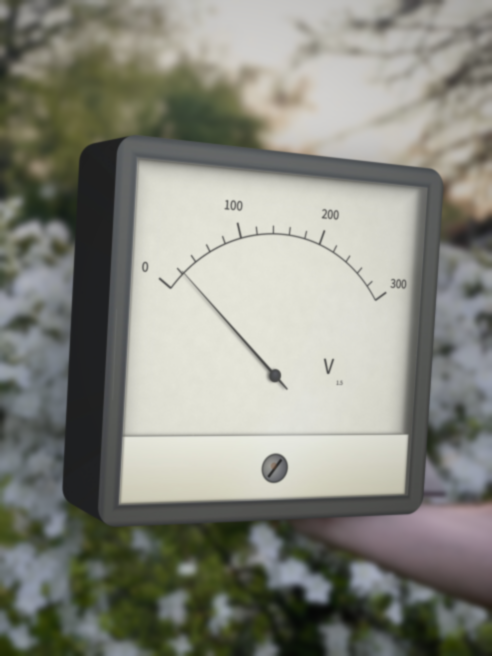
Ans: 20,V
